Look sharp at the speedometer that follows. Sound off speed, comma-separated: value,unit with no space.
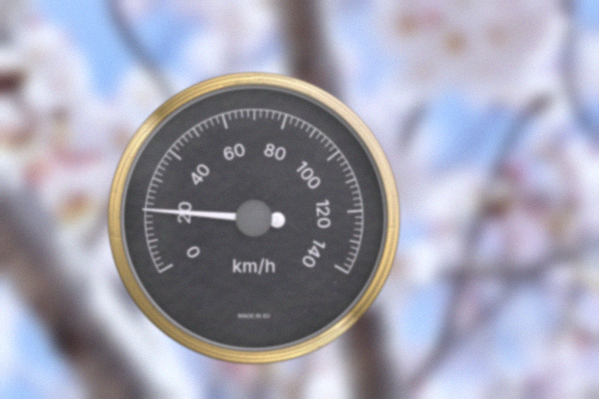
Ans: 20,km/h
